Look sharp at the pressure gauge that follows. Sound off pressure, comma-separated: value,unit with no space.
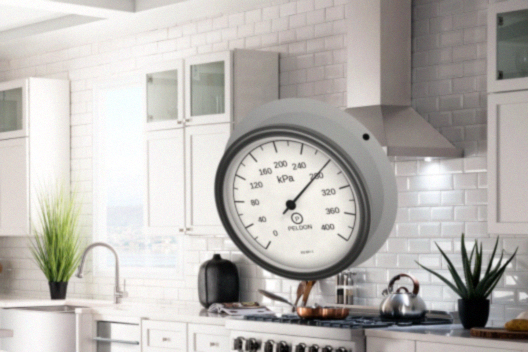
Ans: 280,kPa
